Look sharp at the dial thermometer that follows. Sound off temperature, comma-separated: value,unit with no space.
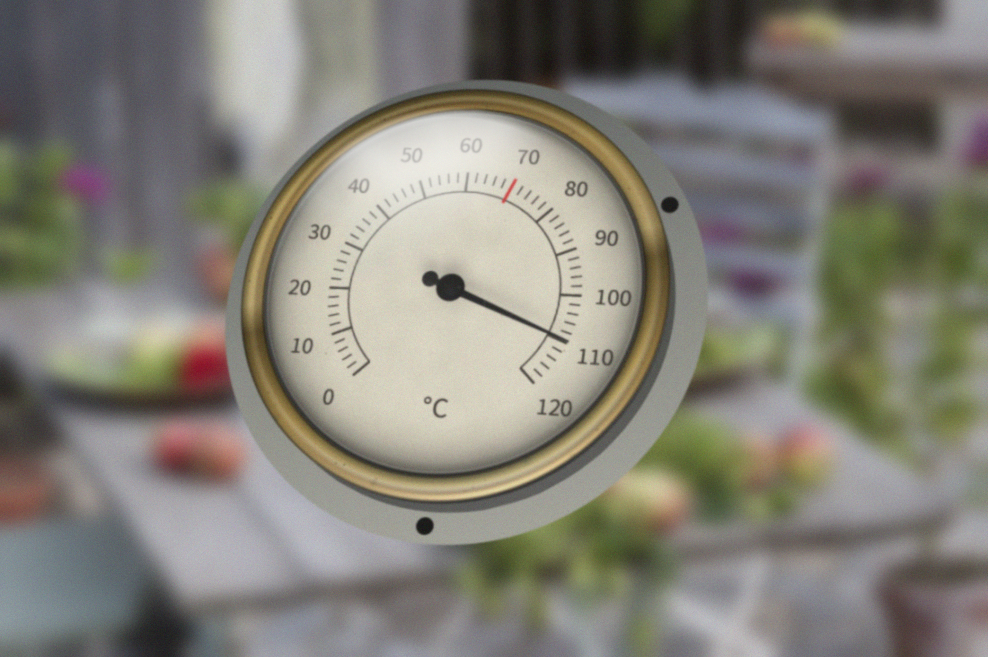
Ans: 110,°C
